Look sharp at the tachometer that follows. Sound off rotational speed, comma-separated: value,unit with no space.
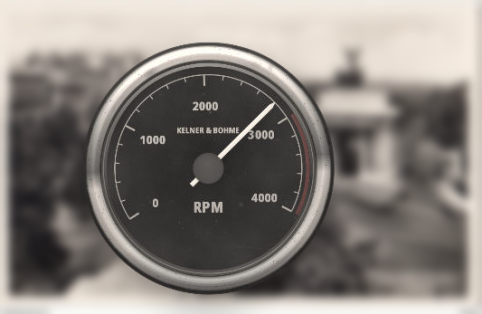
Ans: 2800,rpm
